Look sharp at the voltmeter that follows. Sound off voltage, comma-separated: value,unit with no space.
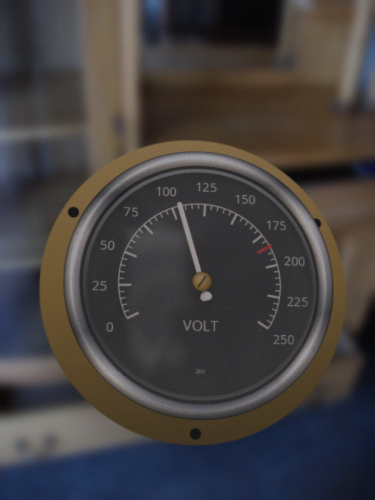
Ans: 105,V
